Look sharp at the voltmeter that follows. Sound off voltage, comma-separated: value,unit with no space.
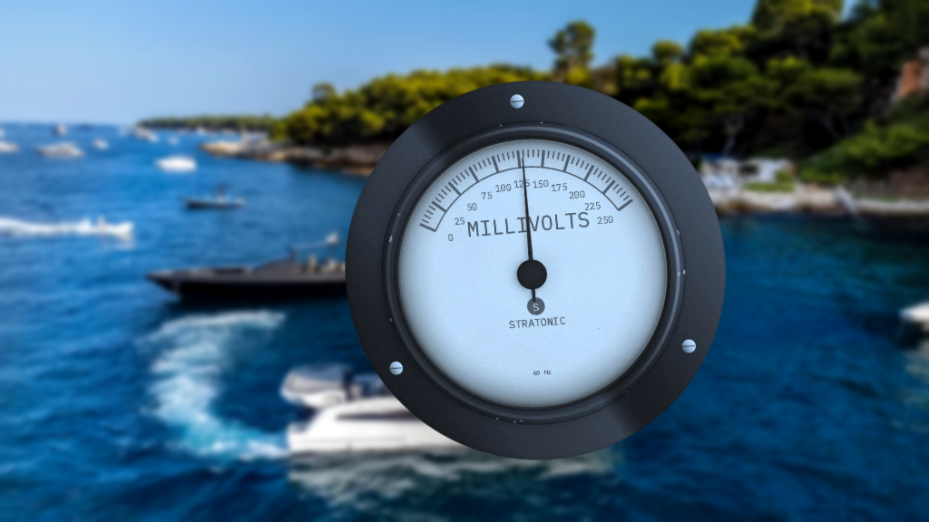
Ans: 130,mV
